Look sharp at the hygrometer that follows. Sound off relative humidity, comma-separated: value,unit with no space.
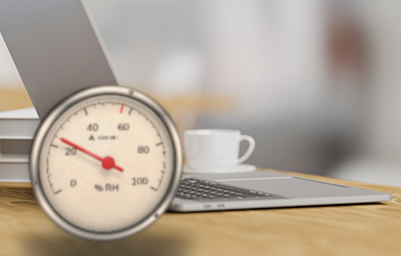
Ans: 24,%
